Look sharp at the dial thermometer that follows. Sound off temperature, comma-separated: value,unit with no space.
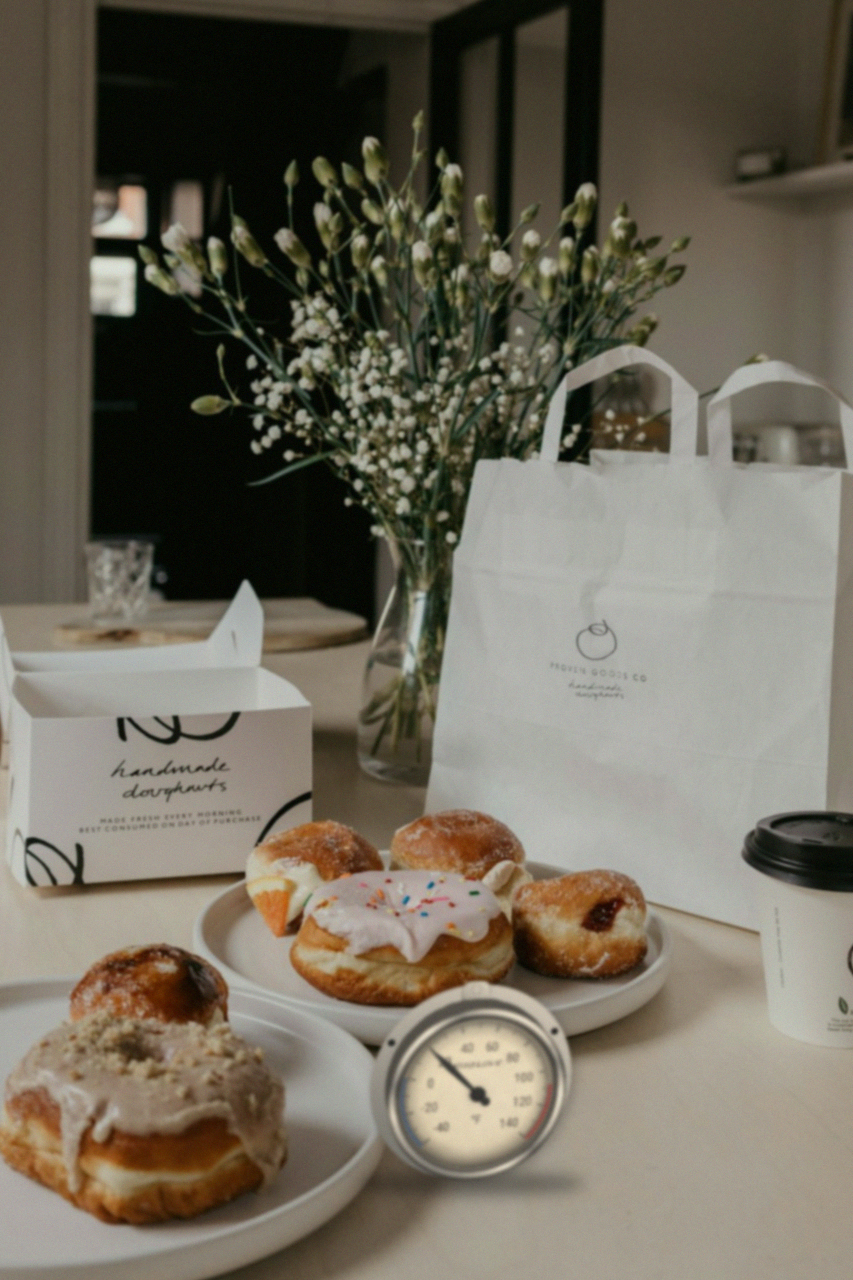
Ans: 20,°F
